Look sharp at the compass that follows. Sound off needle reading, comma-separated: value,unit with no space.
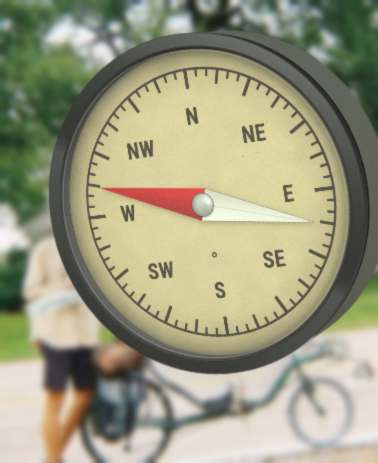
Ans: 285,°
